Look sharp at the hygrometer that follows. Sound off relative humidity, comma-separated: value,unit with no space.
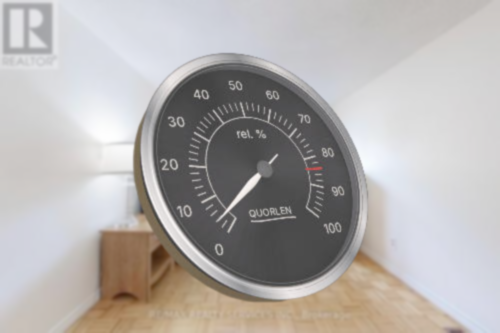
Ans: 4,%
